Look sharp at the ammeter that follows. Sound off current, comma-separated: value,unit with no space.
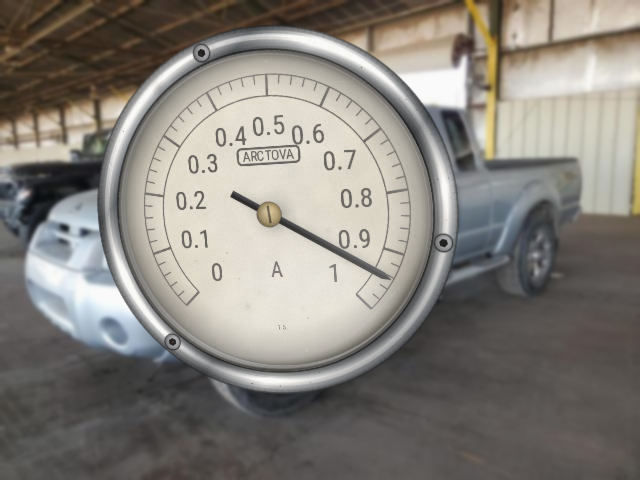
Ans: 0.94,A
